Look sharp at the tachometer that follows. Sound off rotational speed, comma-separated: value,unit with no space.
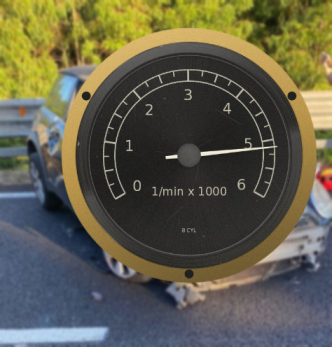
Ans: 5125,rpm
